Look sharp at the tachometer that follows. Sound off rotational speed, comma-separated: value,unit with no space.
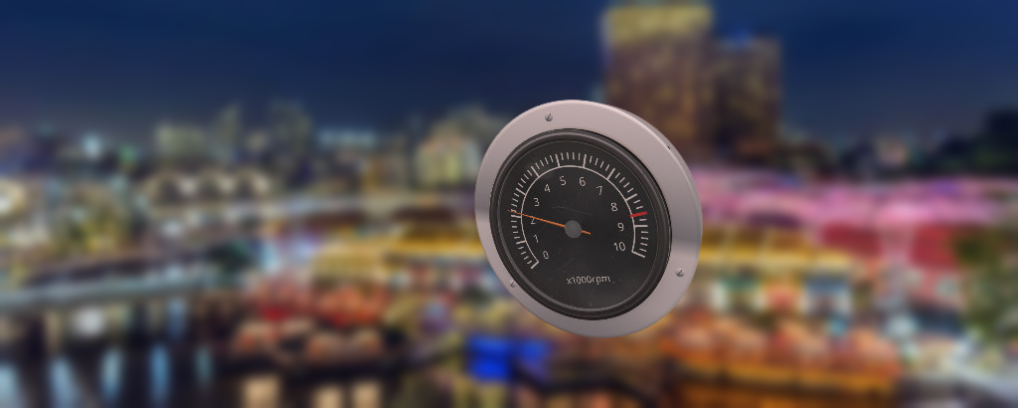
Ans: 2200,rpm
